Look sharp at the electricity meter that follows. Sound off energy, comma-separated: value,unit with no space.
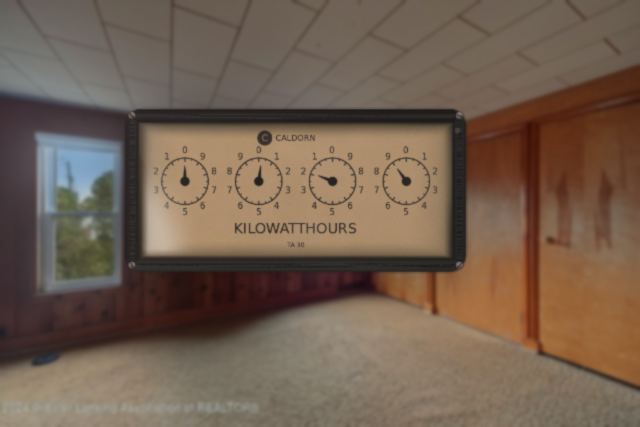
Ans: 19,kWh
